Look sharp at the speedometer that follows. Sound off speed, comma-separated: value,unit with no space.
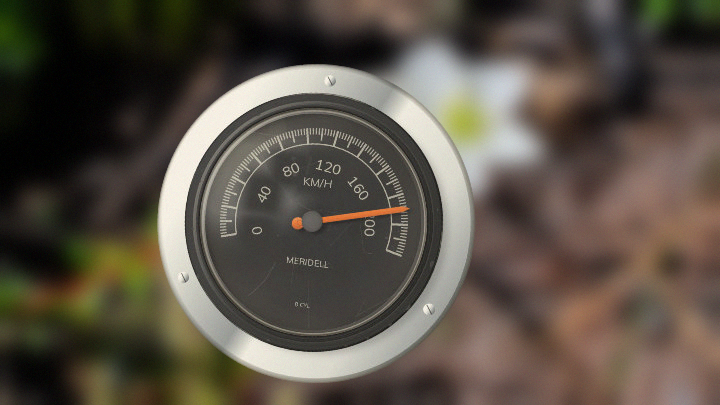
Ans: 190,km/h
